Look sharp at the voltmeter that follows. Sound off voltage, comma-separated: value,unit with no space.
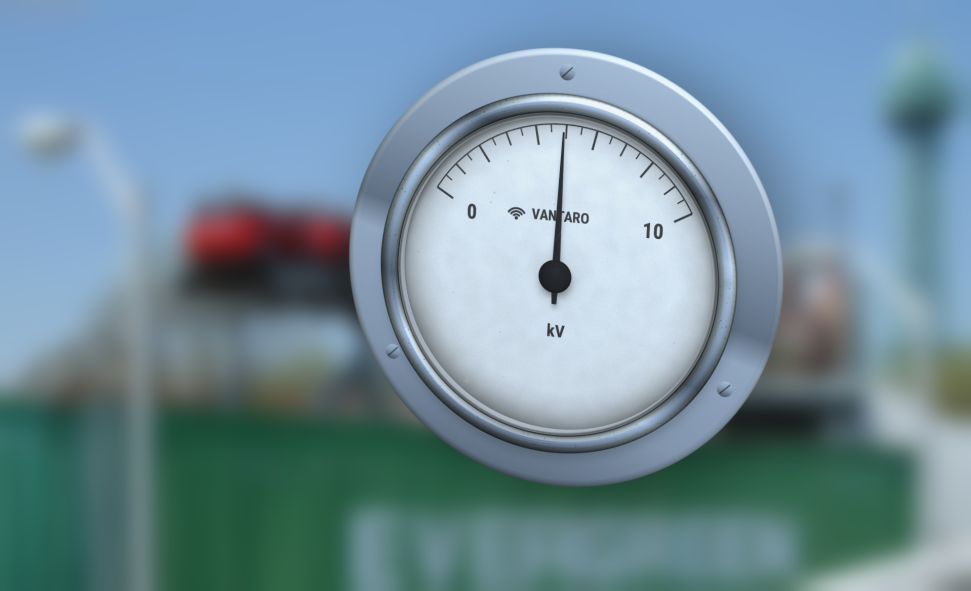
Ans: 5,kV
